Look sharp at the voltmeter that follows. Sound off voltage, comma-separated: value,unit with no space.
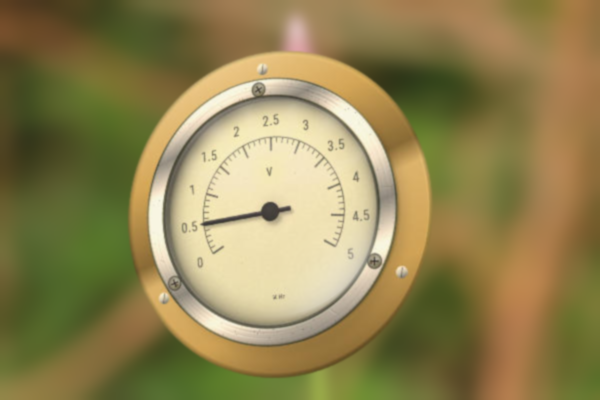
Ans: 0.5,V
